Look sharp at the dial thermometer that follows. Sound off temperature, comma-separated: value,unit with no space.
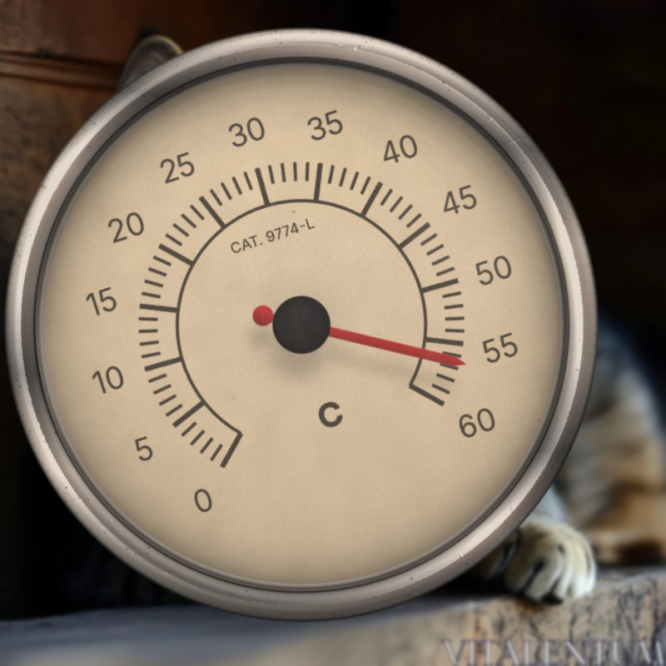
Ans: 56.5,°C
